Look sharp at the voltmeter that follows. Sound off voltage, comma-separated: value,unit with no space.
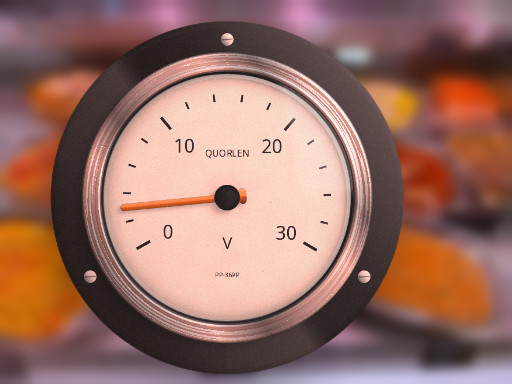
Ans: 3,V
